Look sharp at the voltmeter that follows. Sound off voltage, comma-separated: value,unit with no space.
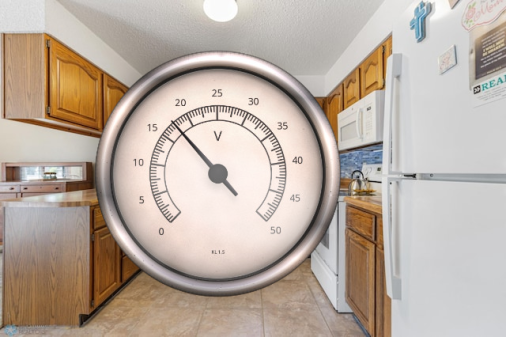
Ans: 17.5,V
